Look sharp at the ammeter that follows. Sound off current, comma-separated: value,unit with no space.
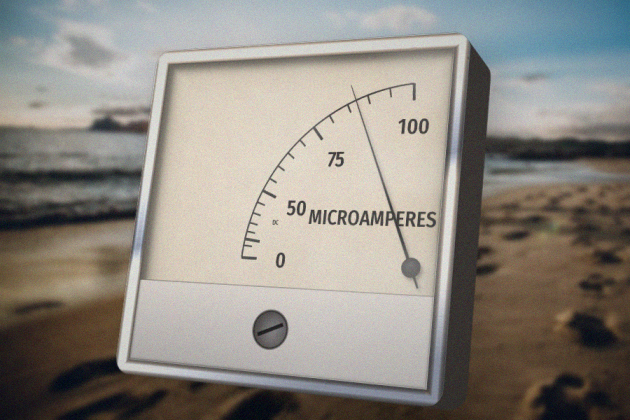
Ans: 87.5,µA
